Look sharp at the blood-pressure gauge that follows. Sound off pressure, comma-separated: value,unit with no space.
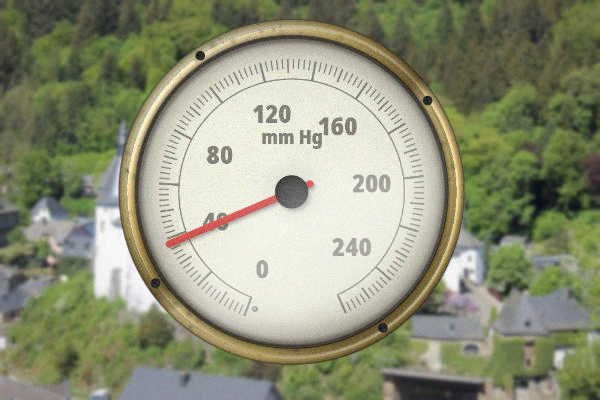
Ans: 38,mmHg
